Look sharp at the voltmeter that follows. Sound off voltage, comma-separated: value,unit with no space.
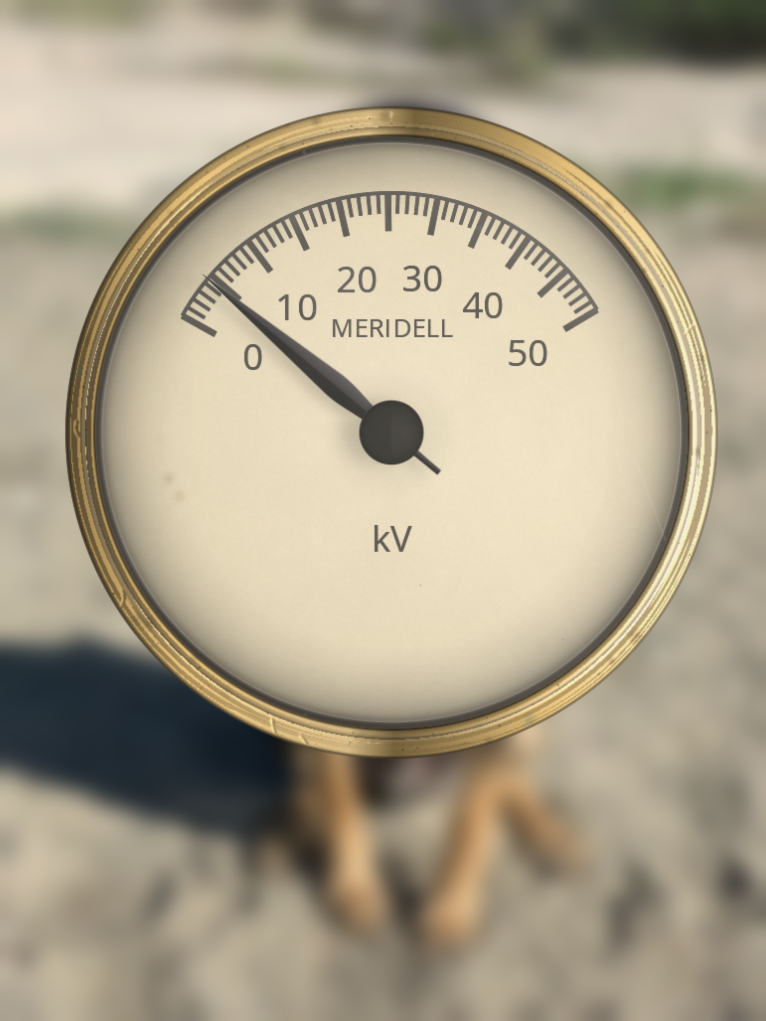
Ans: 4.5,kV
